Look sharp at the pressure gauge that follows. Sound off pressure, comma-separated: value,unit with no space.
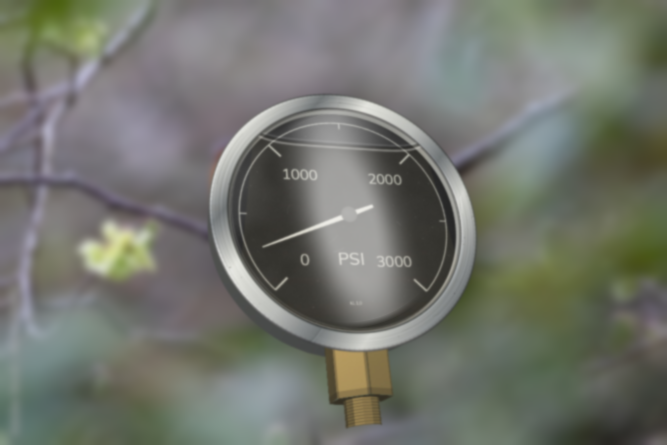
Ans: 250,psi
